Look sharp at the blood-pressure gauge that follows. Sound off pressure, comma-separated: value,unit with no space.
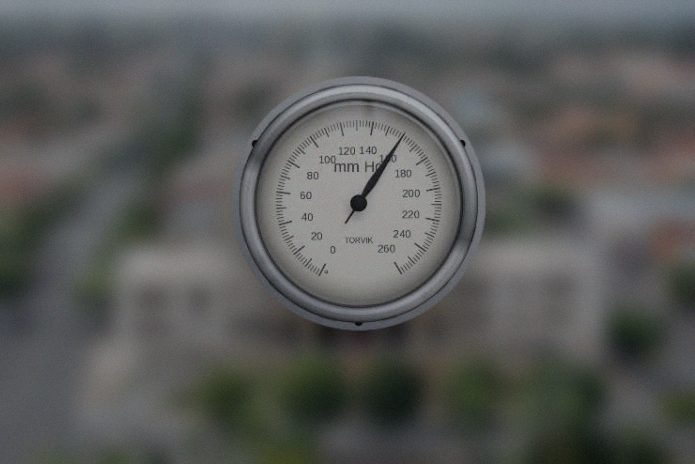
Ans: 160,mmHg
